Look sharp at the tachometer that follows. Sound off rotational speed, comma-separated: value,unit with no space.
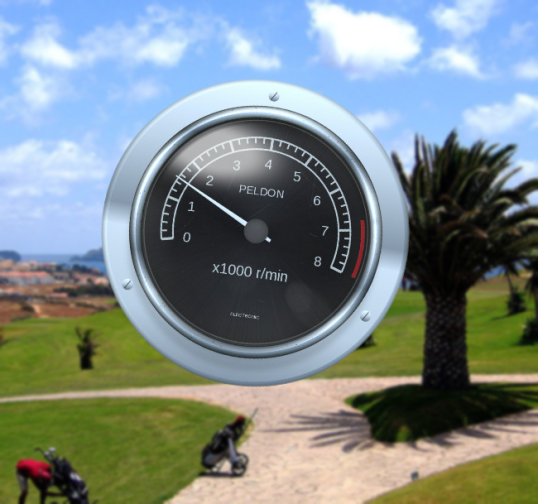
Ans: 1500,rpm
